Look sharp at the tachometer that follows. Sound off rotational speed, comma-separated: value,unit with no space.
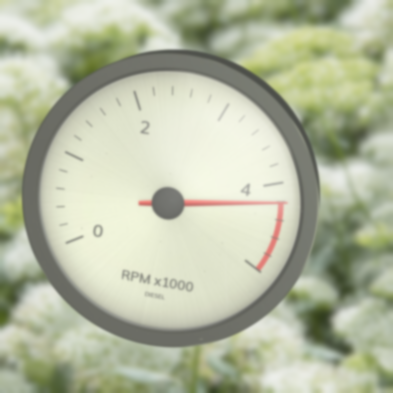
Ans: 4200,rpm
